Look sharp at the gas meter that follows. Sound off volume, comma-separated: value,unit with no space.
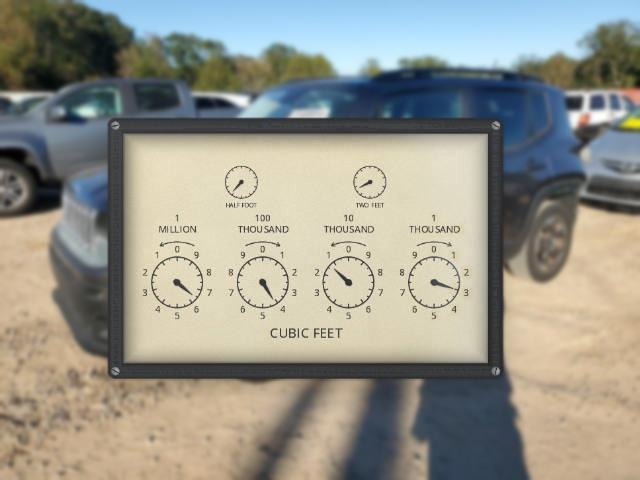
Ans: 641300,ft³
